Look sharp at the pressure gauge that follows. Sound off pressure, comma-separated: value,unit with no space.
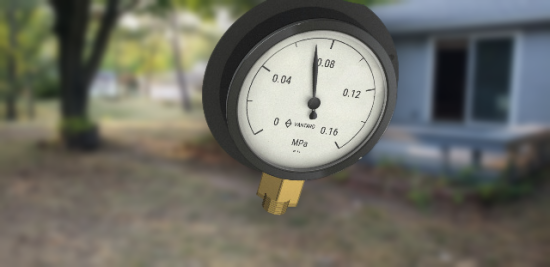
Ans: 0.07,MPa
